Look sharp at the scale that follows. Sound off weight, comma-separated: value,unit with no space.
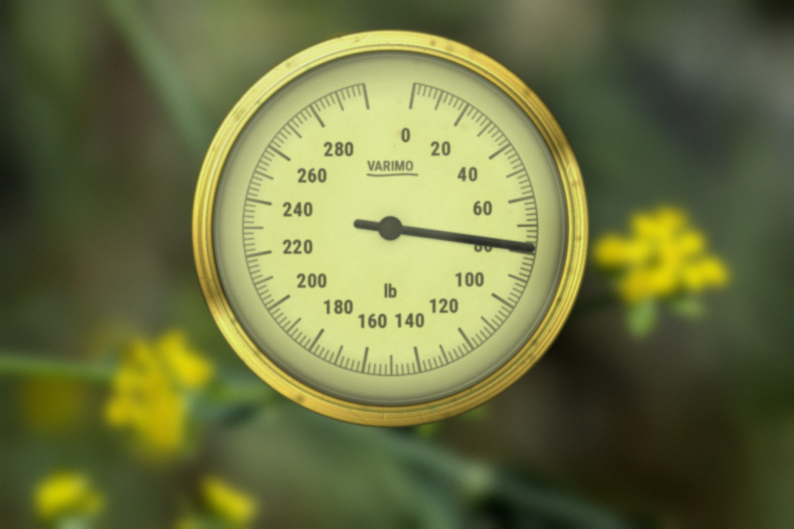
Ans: 78,lb
